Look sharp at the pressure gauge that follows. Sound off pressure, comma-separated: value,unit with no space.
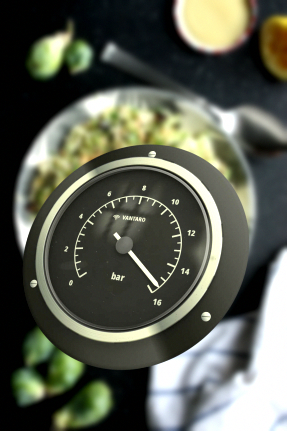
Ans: 15.5,bar
